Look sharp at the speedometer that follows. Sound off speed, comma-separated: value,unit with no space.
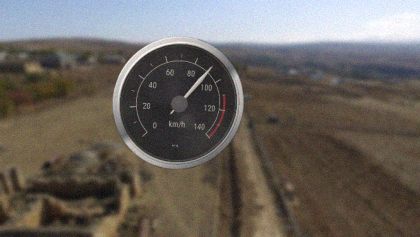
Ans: 90,km/h
